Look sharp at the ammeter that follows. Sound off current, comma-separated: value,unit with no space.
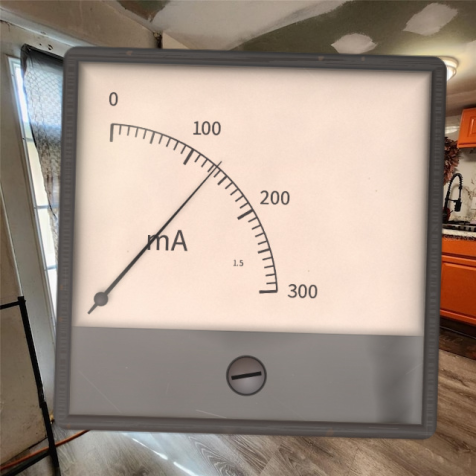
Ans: 135,mA
